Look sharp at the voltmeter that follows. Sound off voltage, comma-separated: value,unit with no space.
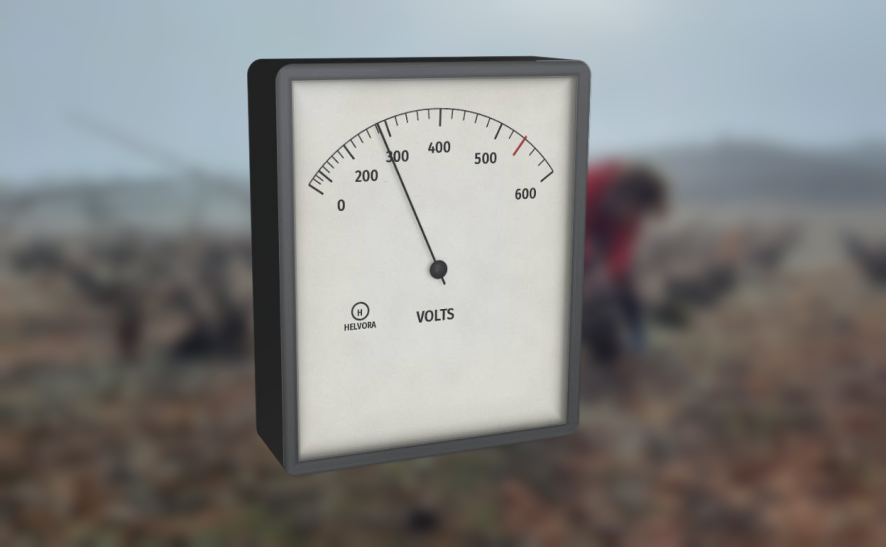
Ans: 280,V
